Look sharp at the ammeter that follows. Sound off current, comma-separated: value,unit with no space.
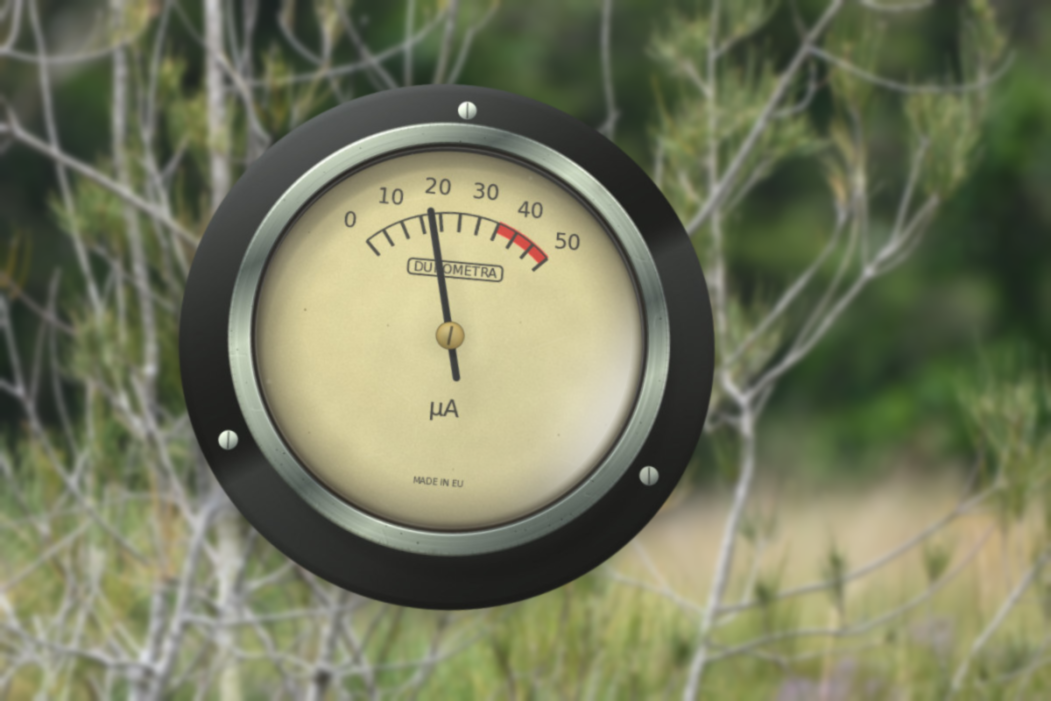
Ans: 17.5,µA
